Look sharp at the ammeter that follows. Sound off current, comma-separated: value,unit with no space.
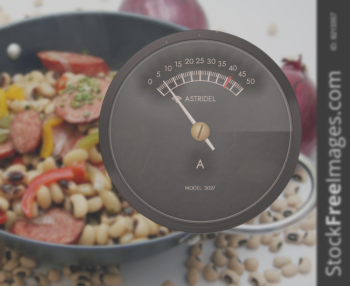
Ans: 5,A
